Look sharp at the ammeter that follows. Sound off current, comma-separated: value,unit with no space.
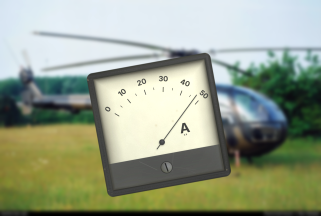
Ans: 47.5,A
